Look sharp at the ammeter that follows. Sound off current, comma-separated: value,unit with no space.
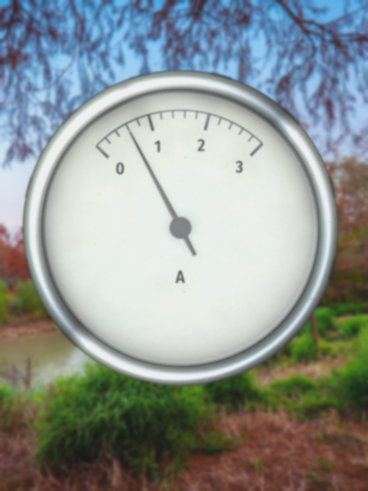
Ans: 0.6,A
